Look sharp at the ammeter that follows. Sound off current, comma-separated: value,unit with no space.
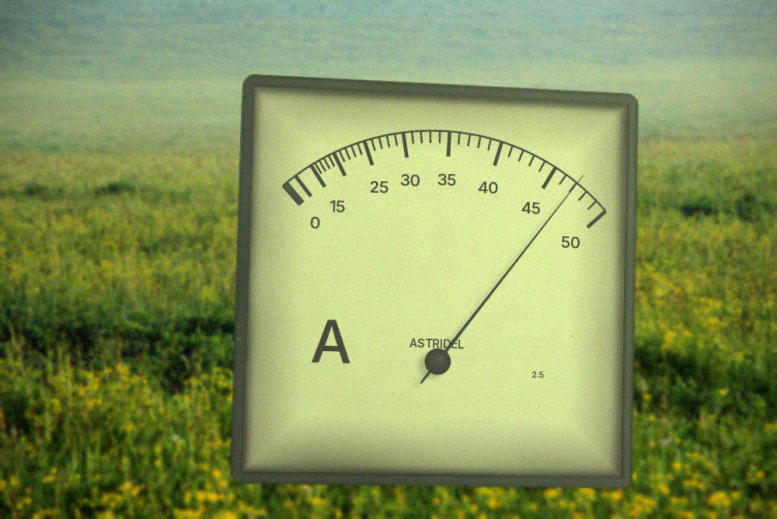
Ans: 47,A
